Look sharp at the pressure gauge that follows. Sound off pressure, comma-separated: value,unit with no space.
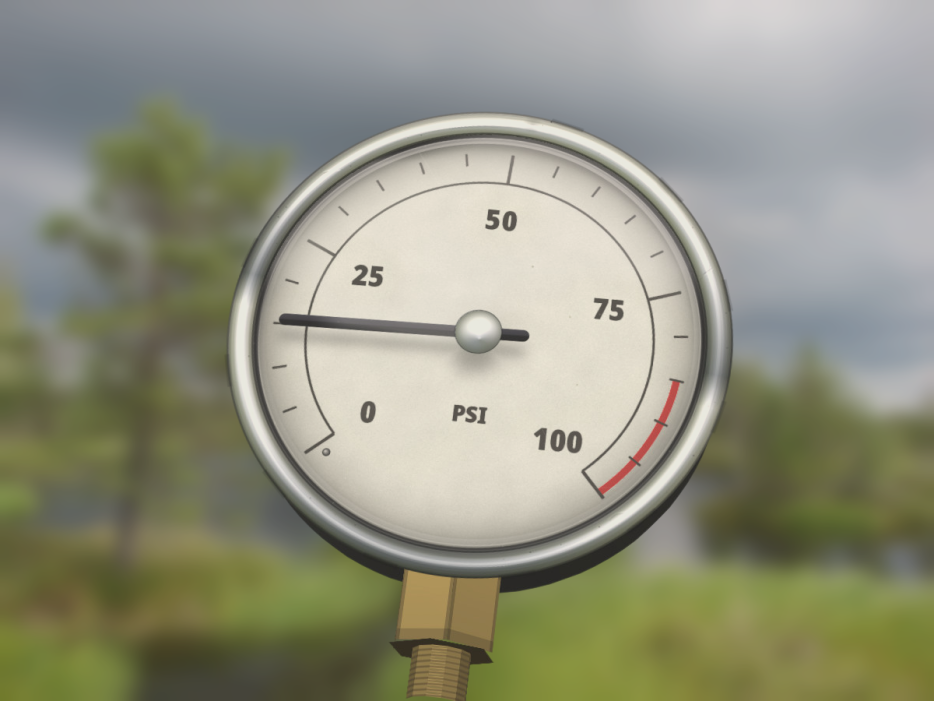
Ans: 15,psi
